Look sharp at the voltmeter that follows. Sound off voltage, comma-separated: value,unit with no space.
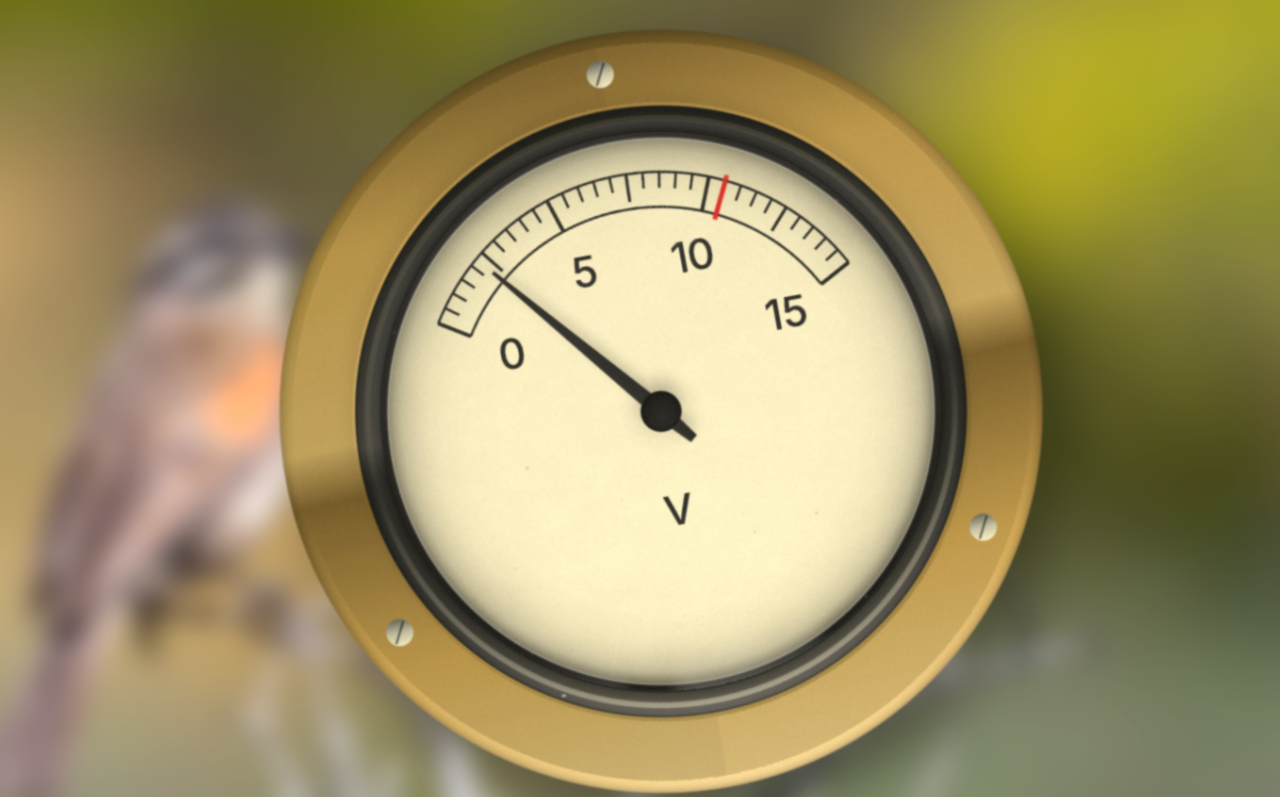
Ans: 2.25,V
